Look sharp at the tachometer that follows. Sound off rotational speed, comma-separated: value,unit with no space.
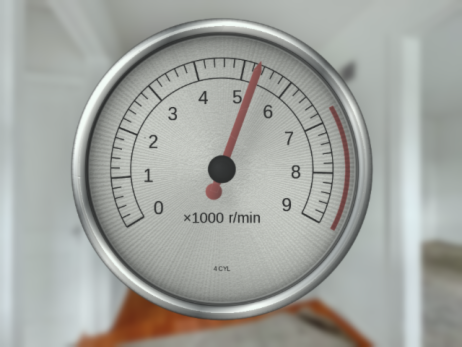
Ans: 5300,rpm
